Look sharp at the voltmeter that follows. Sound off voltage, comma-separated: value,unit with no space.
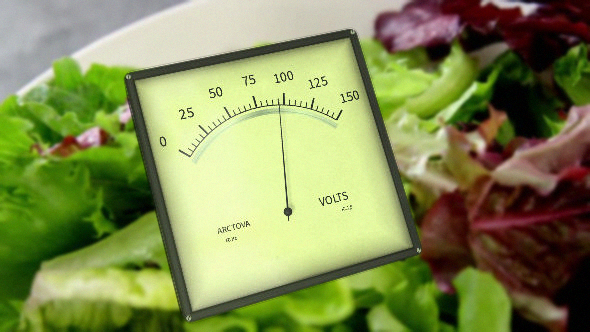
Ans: 95,V
